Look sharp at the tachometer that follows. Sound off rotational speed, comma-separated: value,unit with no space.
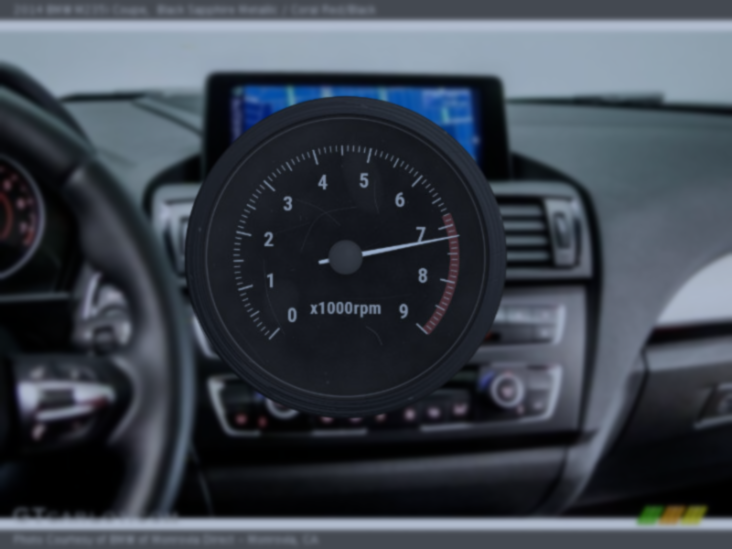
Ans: 7200,rpm
